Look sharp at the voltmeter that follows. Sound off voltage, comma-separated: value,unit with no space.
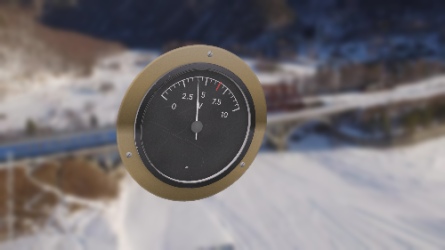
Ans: 4,V
